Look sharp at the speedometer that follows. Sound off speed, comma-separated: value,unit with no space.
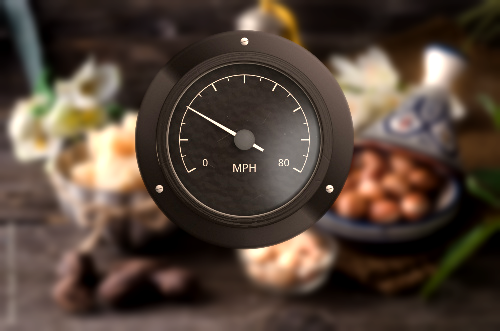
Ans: 20,mph
